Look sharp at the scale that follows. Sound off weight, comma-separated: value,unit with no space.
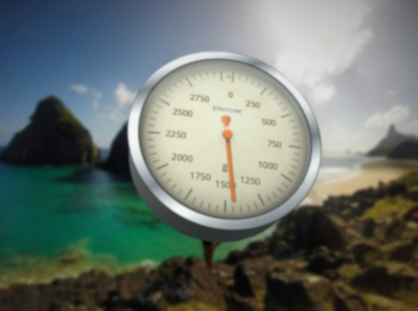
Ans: 1450,g
